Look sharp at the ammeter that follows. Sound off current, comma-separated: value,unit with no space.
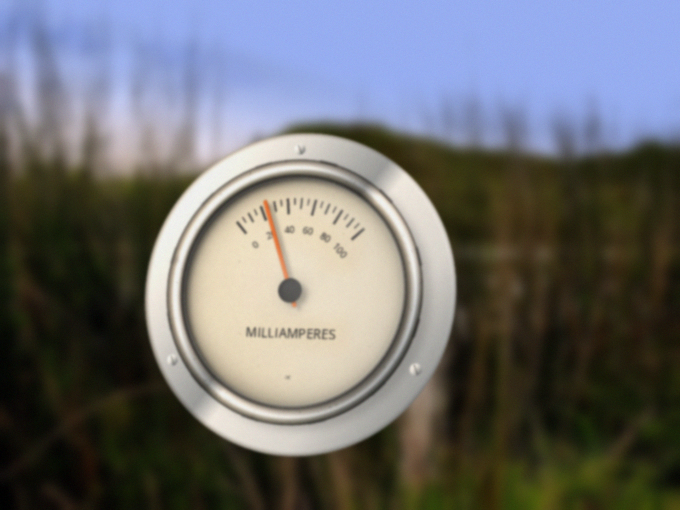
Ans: 25,mA
